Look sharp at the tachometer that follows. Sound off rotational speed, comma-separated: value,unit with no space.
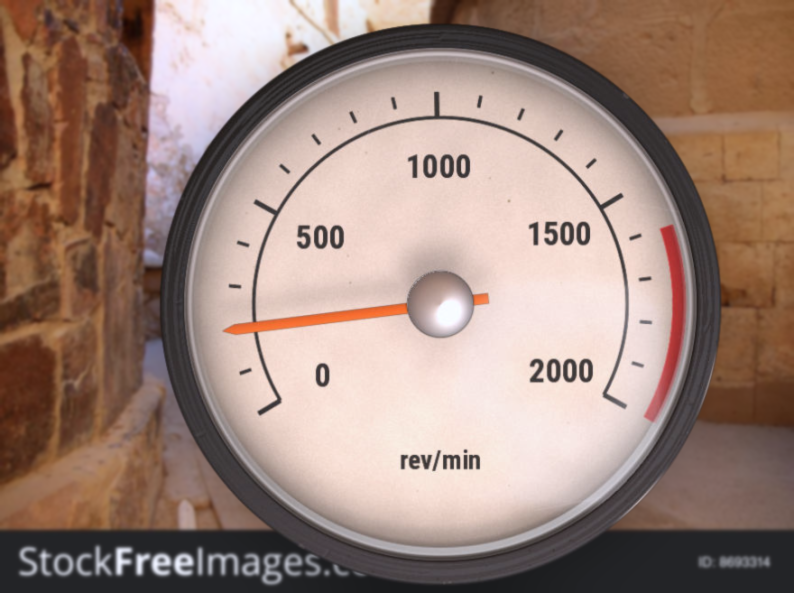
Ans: 200,rpm
